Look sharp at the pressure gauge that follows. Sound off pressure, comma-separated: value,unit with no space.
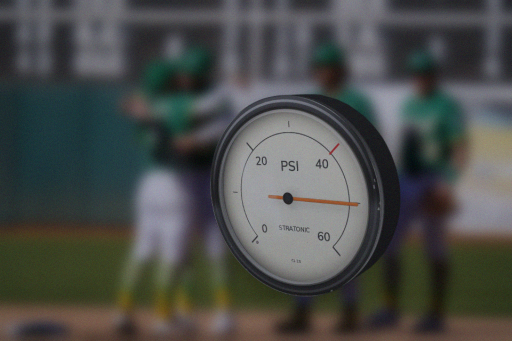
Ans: 50,psi
